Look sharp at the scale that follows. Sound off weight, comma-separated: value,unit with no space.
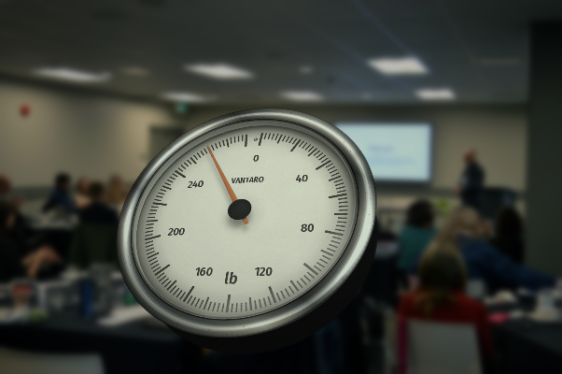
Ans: 260,lb
